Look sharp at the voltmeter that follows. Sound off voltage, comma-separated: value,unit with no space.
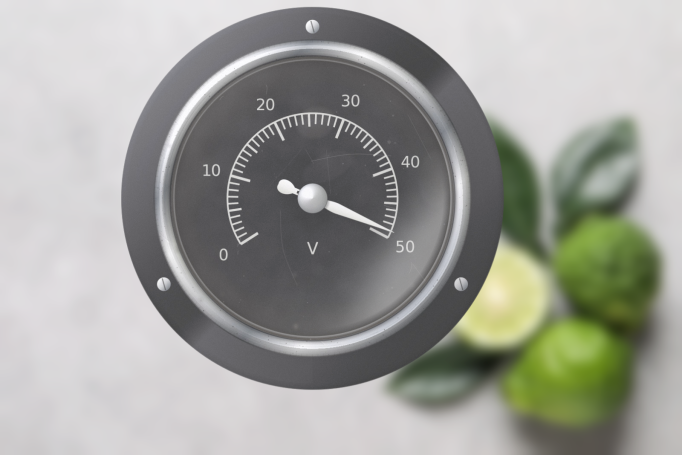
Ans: 49,V
